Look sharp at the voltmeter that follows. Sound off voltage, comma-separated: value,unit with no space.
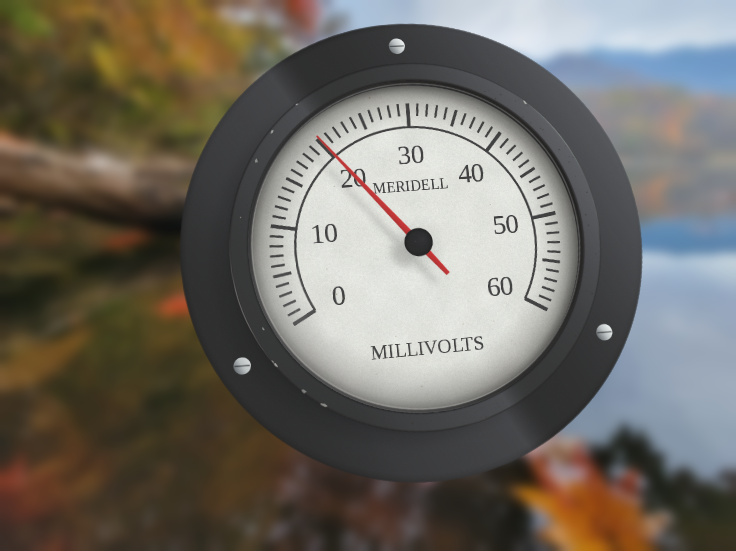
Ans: 20,mV
